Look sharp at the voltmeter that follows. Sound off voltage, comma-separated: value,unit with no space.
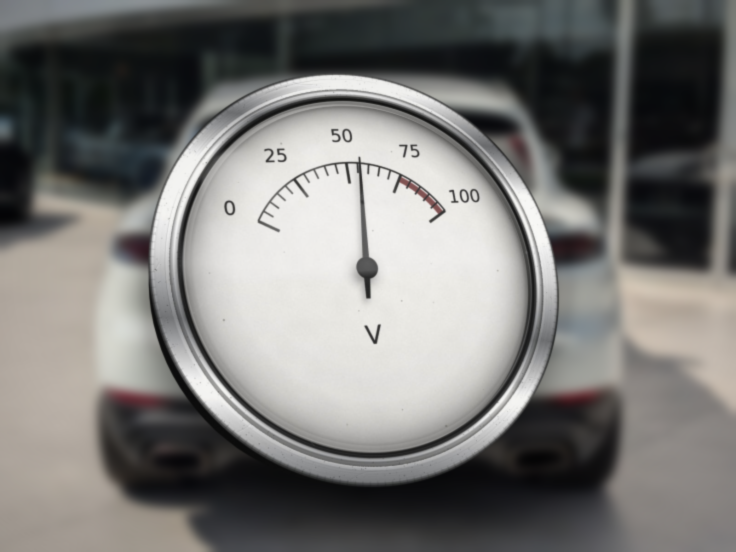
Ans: 55,V
